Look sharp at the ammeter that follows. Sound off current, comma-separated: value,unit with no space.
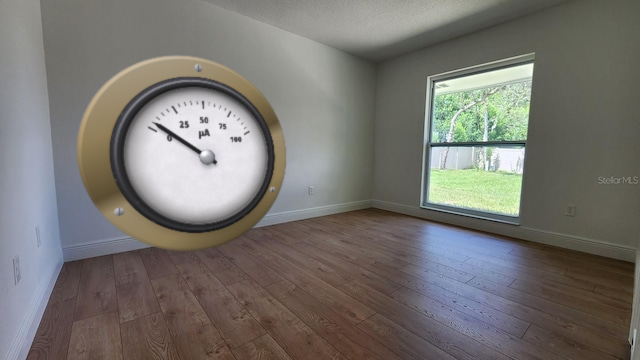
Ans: 5,µA
